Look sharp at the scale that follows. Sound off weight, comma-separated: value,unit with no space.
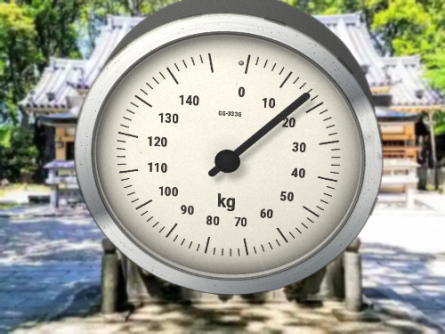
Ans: 16,kg
